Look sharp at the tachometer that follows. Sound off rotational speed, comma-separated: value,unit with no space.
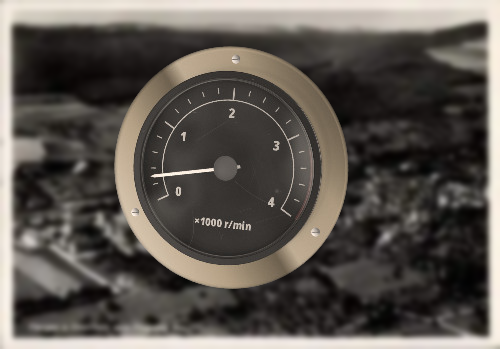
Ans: 300,rpm
